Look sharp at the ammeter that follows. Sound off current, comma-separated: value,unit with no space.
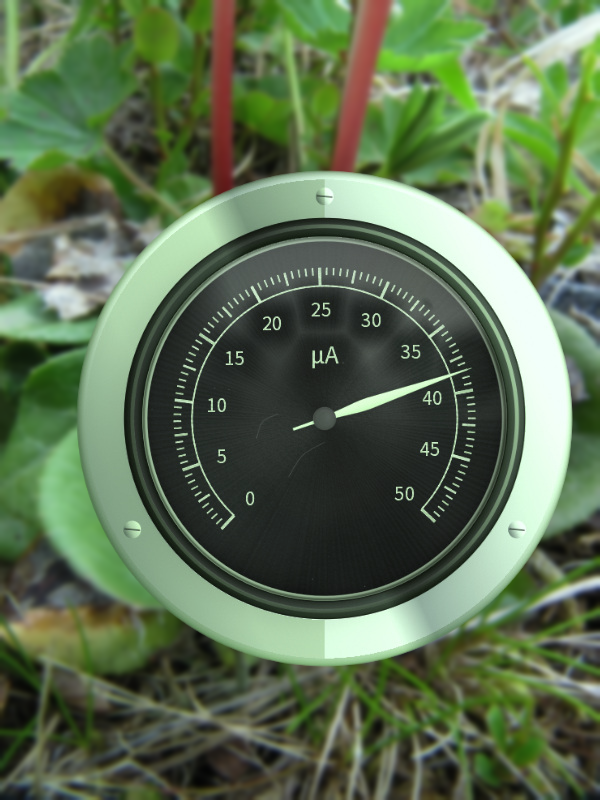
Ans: 38.5,µA
